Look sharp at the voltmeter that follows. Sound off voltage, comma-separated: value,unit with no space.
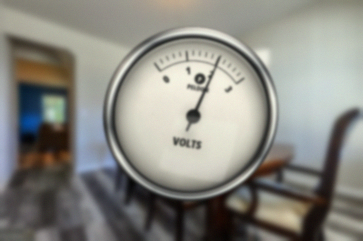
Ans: 2,V
